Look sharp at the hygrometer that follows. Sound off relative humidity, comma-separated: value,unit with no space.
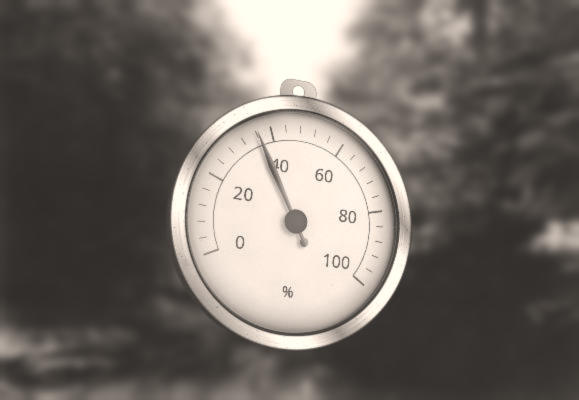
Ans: 36,%
